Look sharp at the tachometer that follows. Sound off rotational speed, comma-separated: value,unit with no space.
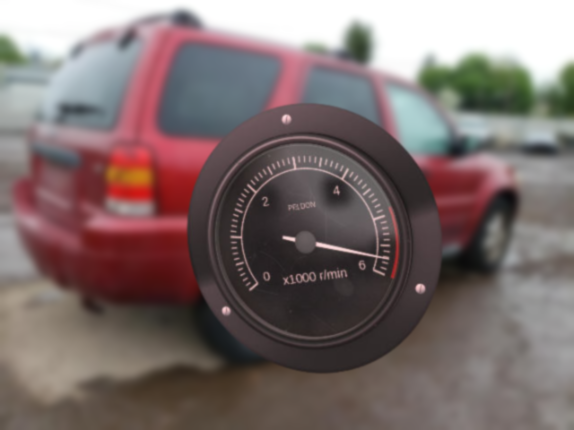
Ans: 5700,rpm
